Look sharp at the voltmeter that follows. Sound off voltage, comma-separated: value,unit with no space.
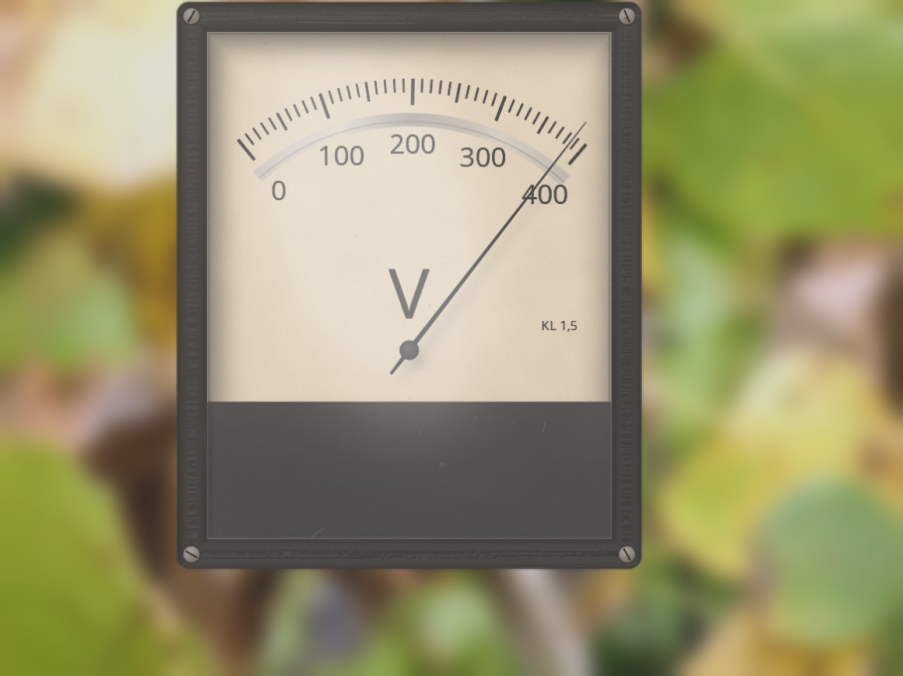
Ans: 385,V
